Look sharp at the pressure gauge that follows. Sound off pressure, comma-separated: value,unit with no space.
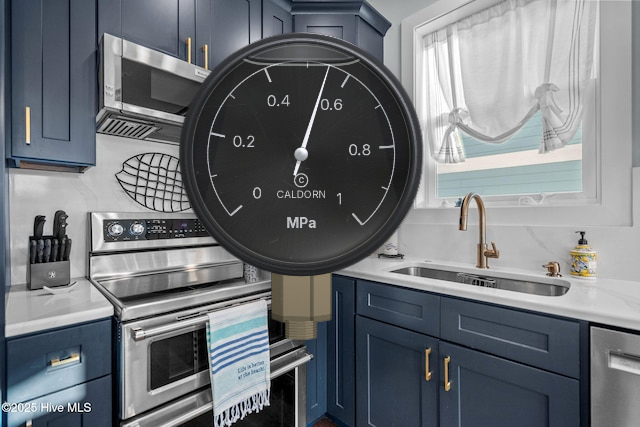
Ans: 0.55,MPa
